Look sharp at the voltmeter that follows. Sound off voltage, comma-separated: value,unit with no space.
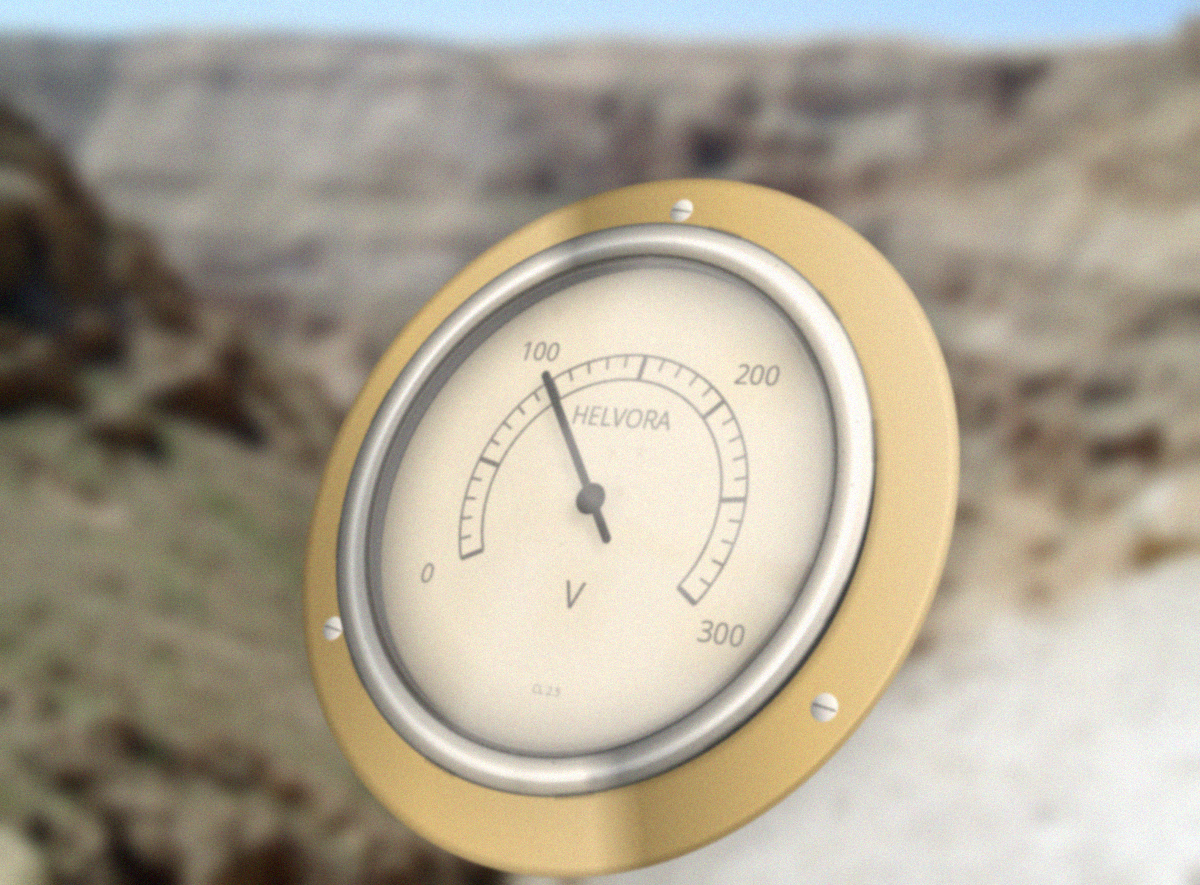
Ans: 100,V
